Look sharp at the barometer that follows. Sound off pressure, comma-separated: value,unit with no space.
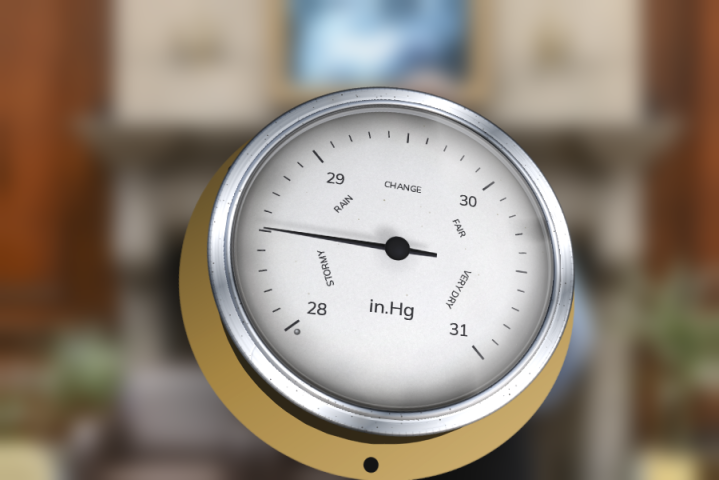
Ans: 28.5,inHg
